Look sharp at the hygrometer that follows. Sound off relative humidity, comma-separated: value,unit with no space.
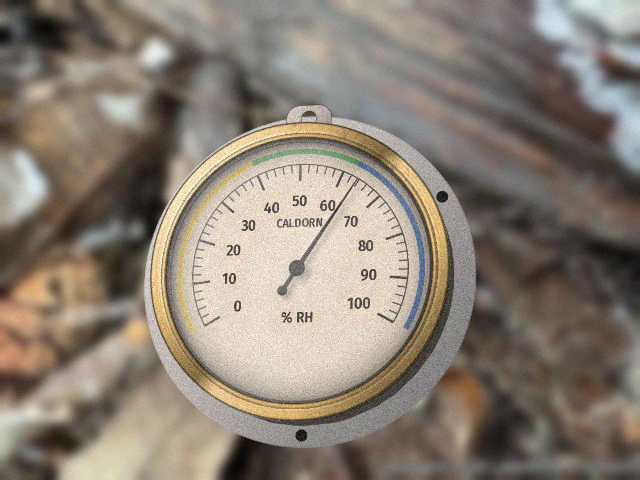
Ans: 64,%
